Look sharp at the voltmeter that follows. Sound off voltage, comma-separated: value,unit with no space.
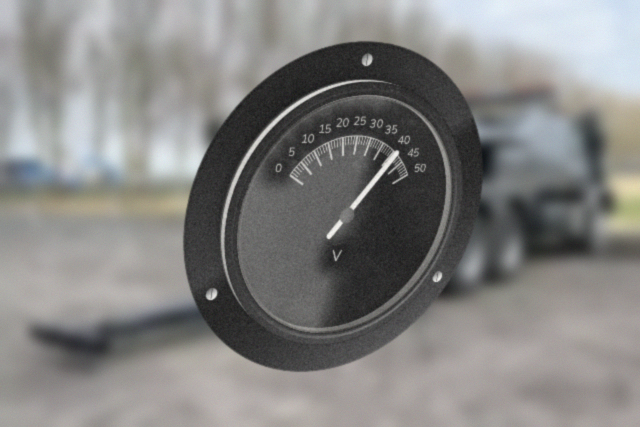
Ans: 40,V
